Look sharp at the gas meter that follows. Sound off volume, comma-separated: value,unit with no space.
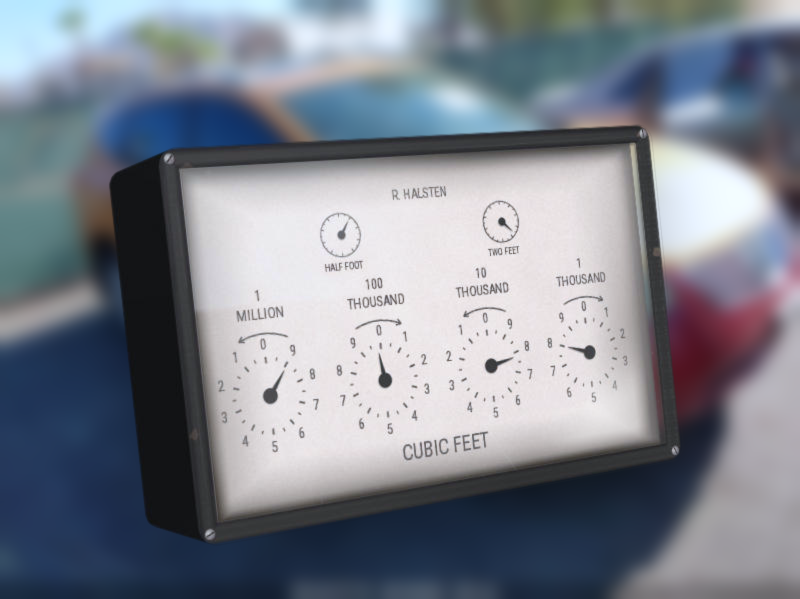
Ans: 897800,ft³
